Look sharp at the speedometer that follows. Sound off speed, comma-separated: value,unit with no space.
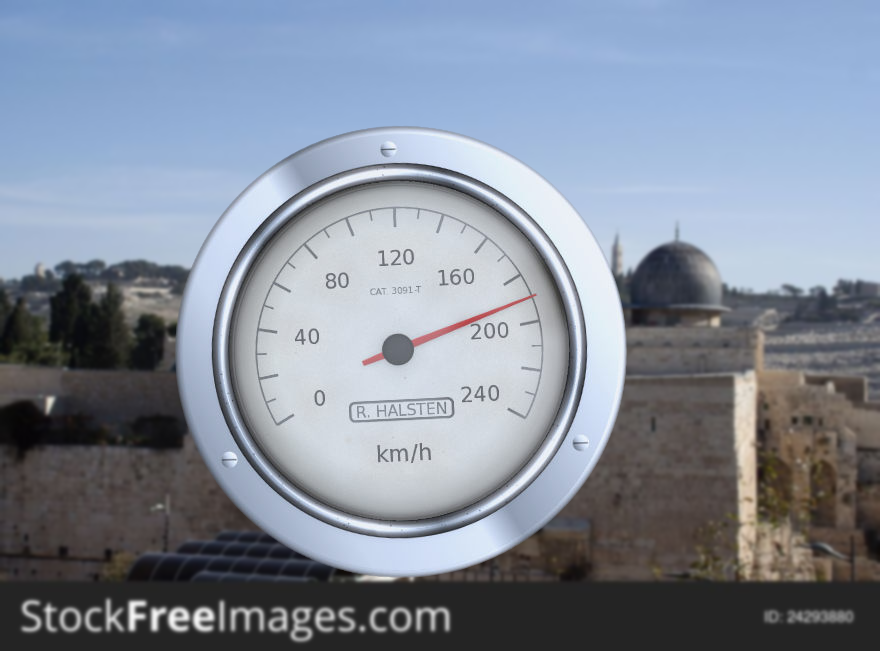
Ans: 190,km/h
